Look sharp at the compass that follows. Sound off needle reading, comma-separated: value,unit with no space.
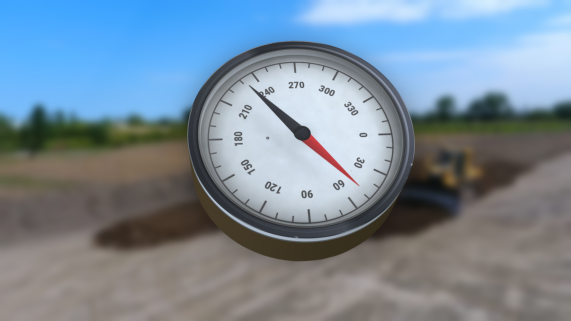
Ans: 50,°
